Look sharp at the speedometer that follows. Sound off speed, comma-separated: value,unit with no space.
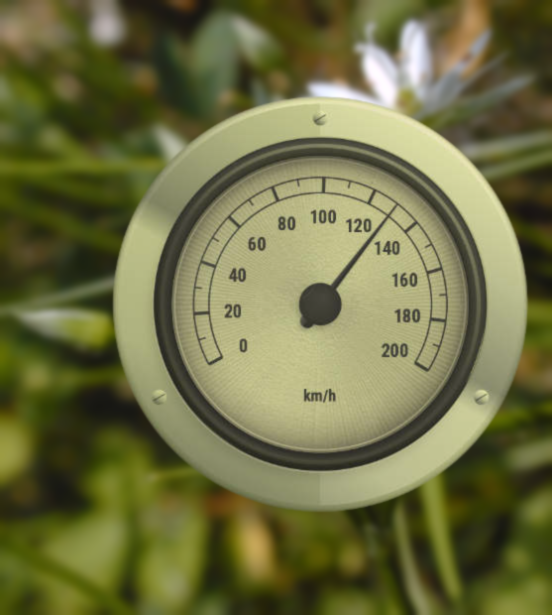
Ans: 130,km/h
